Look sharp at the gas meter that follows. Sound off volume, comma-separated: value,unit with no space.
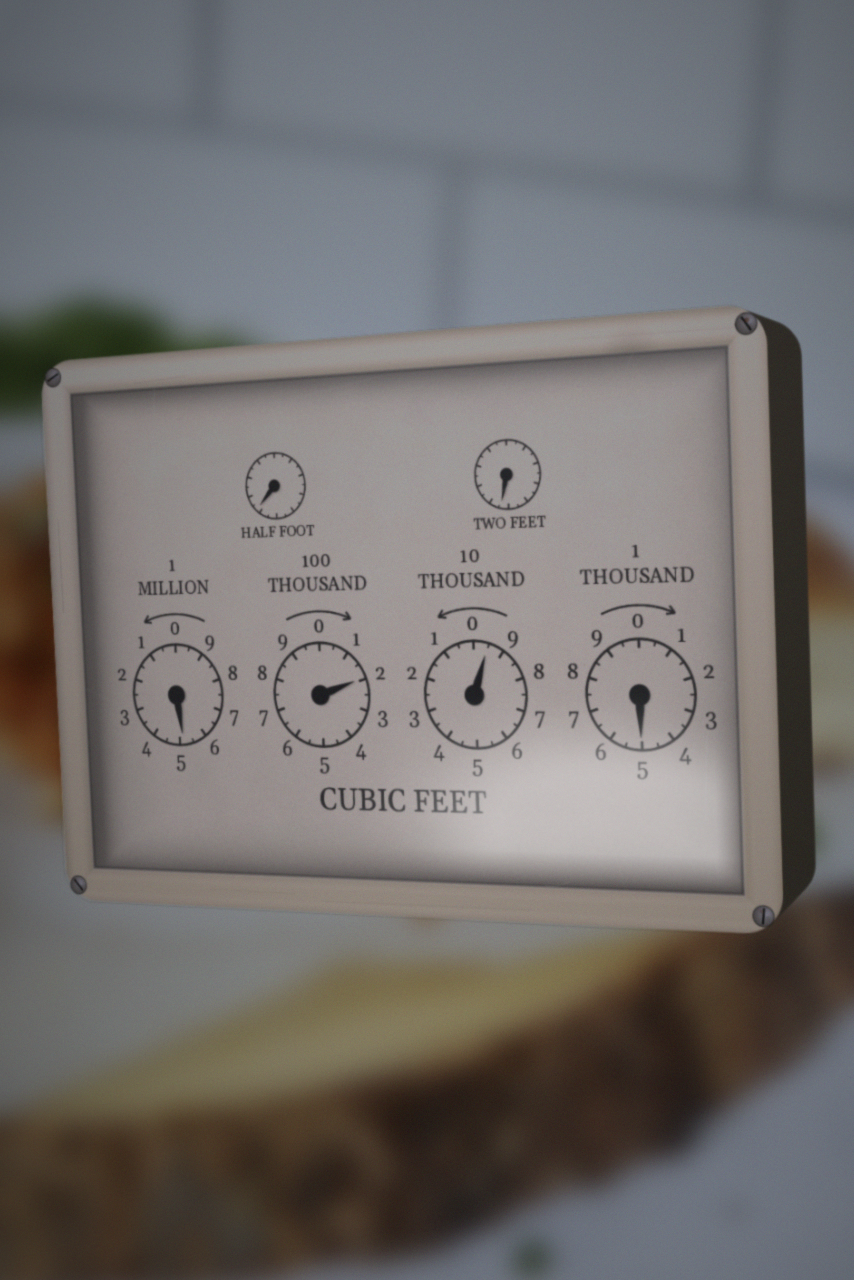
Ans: 519500,ft³
